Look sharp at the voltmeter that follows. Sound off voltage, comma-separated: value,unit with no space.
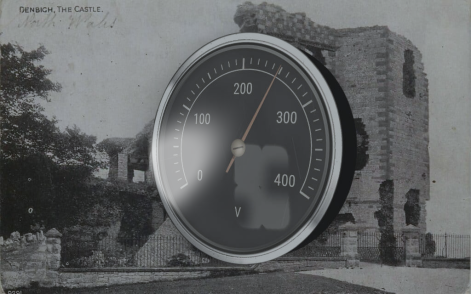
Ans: 250,V
